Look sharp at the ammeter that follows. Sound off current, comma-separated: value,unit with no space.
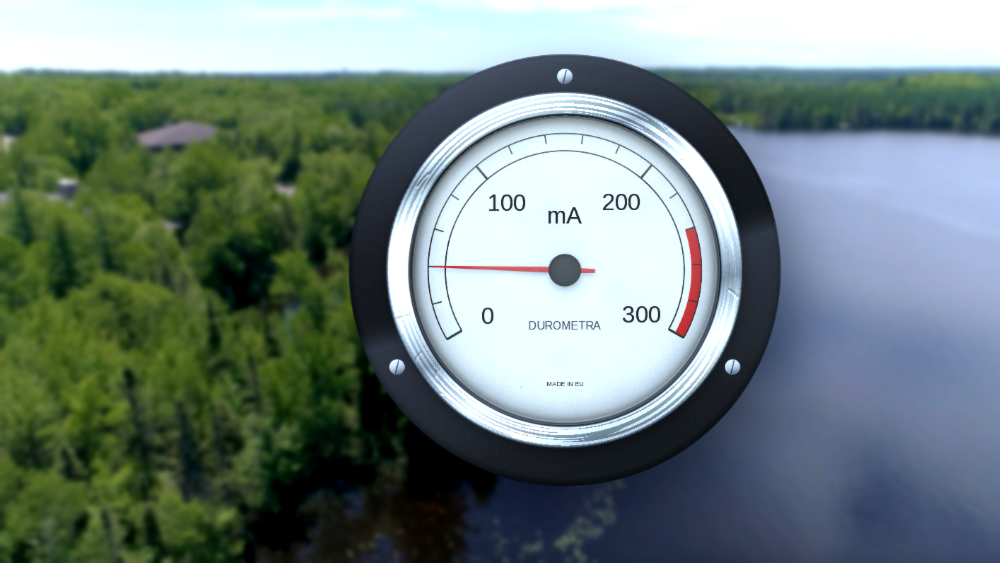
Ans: 40,mA
